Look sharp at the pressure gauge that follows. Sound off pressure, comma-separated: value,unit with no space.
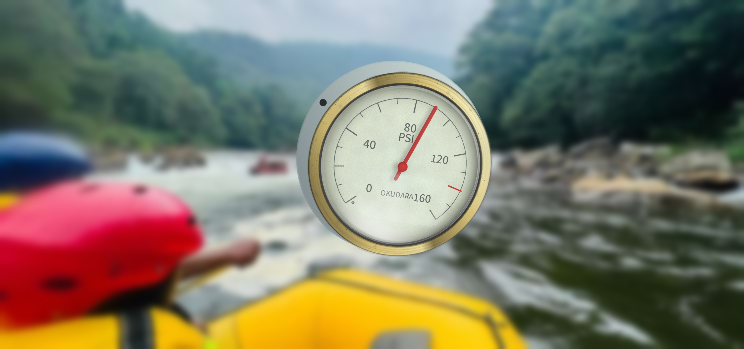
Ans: 90,psi
